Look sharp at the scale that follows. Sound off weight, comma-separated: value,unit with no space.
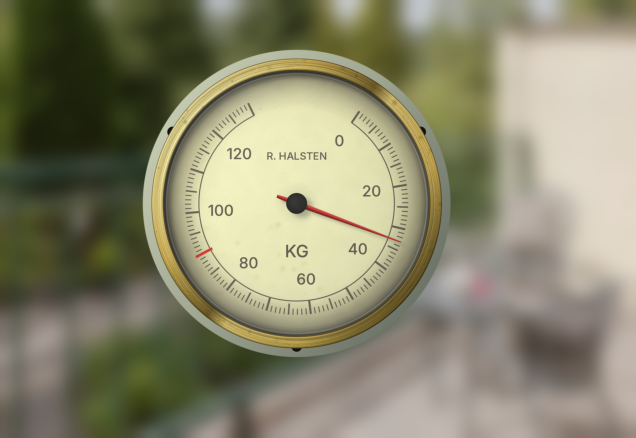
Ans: 33,kg
